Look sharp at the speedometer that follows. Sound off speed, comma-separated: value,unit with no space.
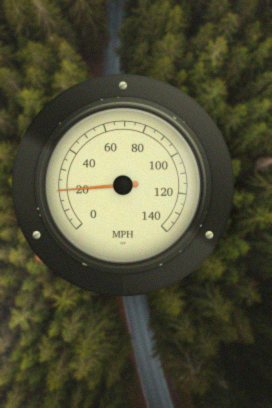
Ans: 20,mph
